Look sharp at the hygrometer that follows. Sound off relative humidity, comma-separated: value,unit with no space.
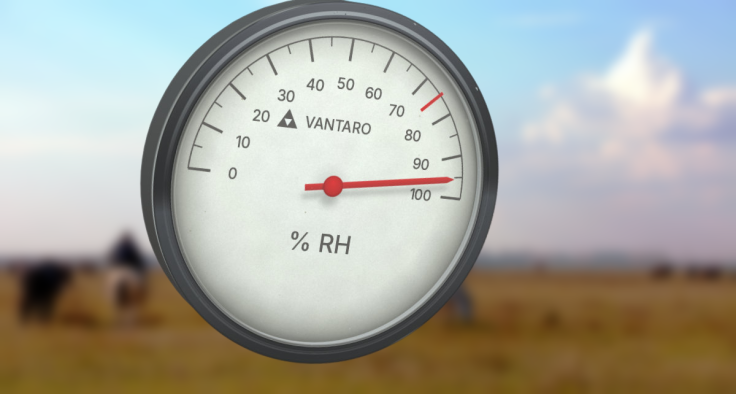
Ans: 95,%
